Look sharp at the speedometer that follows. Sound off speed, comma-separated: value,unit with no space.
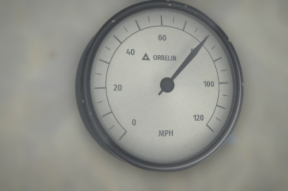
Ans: 80,mph
